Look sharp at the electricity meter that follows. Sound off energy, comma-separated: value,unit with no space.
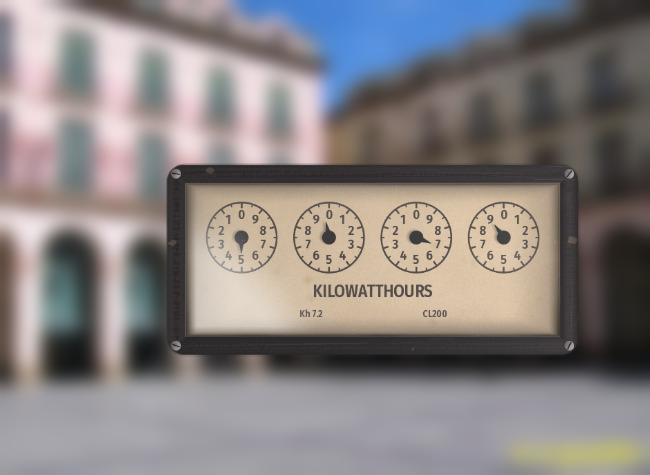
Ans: 4969,kWh
